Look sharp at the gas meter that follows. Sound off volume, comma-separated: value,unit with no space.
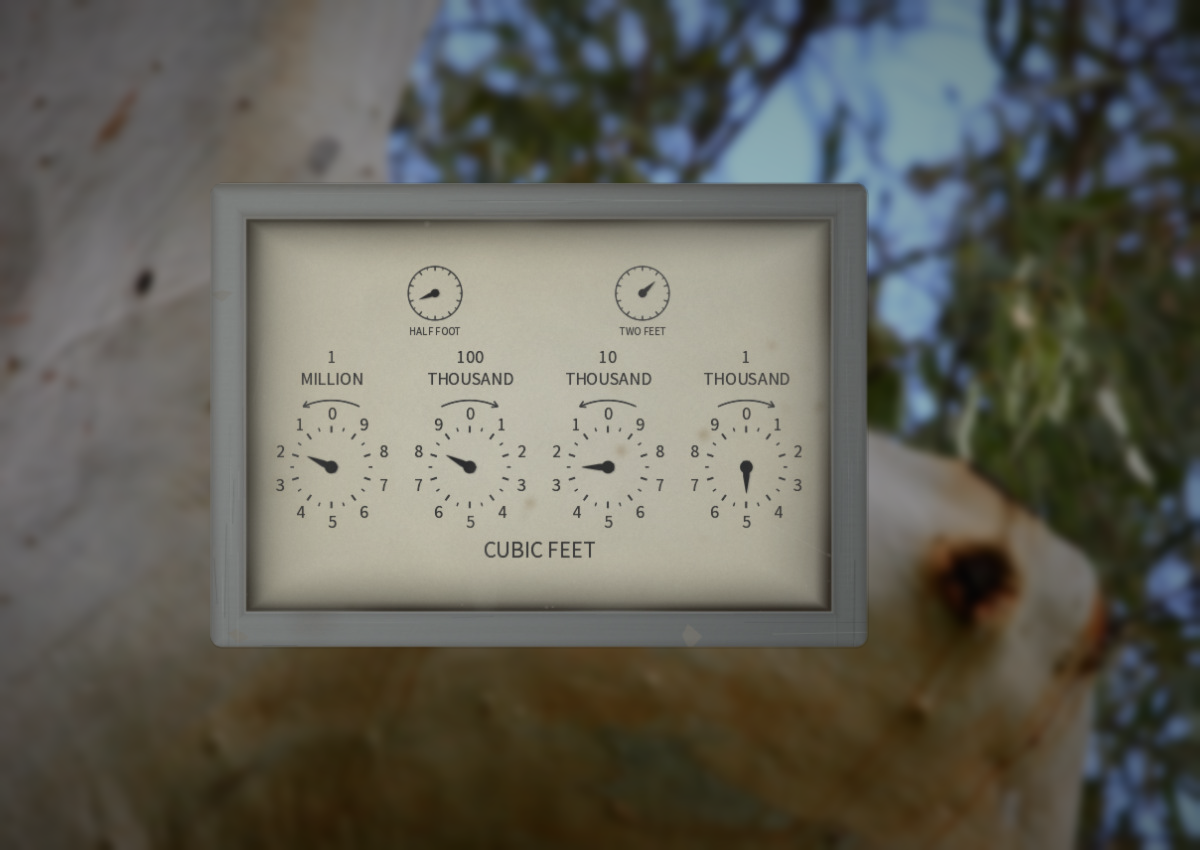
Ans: 182500,ft³
